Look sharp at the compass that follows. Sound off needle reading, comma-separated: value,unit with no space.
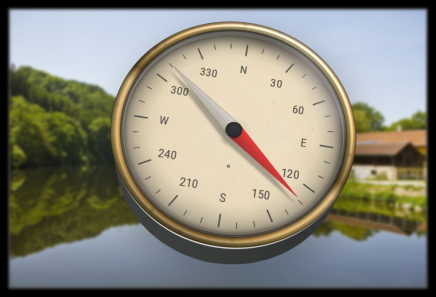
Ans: 130,°
